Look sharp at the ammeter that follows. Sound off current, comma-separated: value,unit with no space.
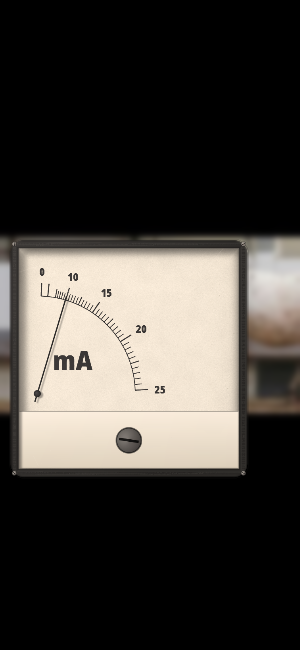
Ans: 10,mA
